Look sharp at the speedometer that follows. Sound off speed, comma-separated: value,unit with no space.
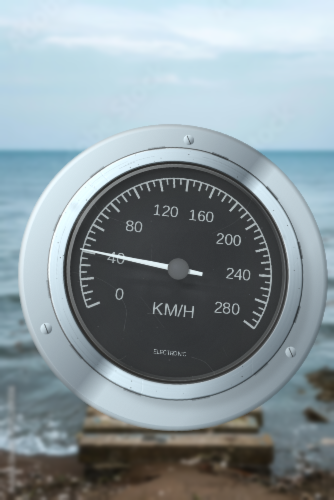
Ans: 40,km/h
